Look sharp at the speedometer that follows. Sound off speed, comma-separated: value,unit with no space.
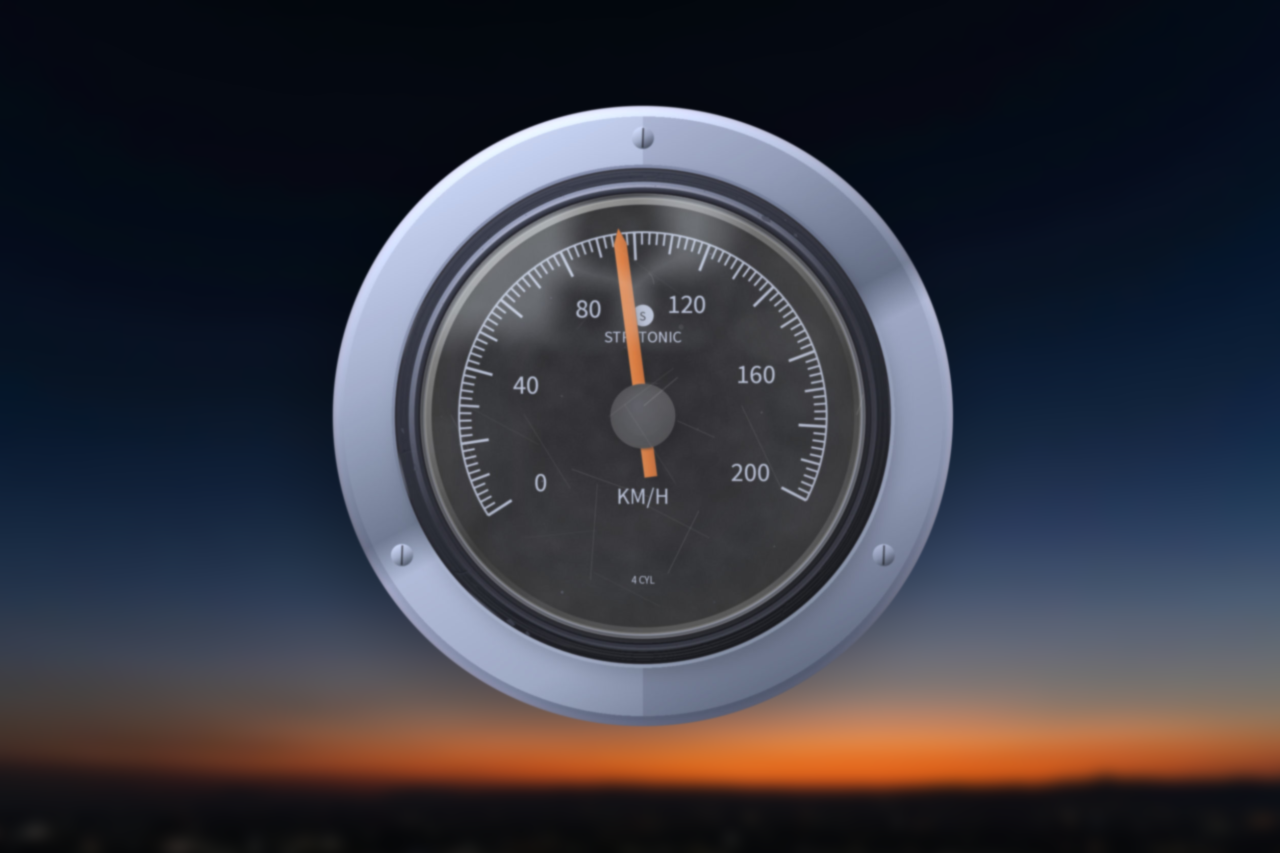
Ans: 96,km/h
